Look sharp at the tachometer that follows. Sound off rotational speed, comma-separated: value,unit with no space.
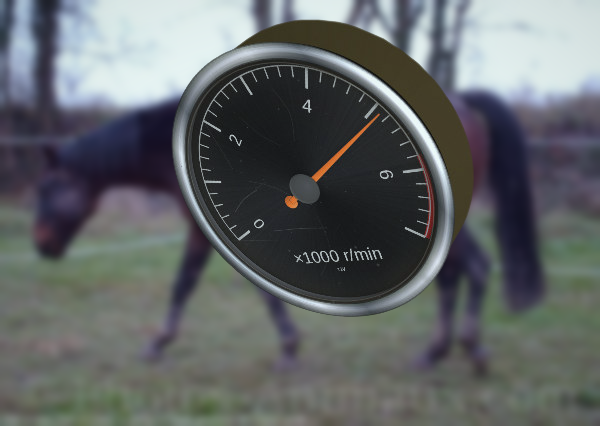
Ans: 5100,rpm
